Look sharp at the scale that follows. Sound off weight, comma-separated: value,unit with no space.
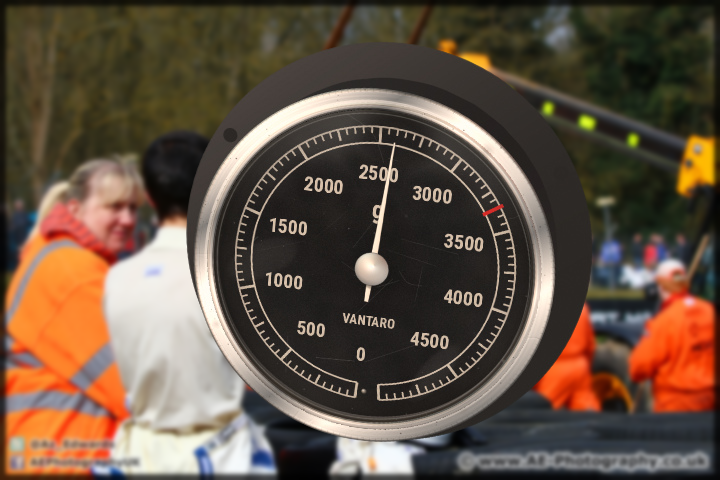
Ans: 2600,g
